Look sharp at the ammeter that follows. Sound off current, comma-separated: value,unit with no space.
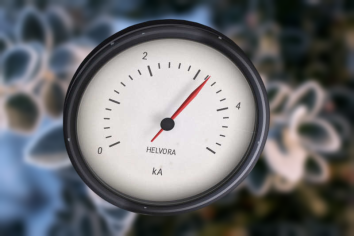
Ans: 3.2,kA
